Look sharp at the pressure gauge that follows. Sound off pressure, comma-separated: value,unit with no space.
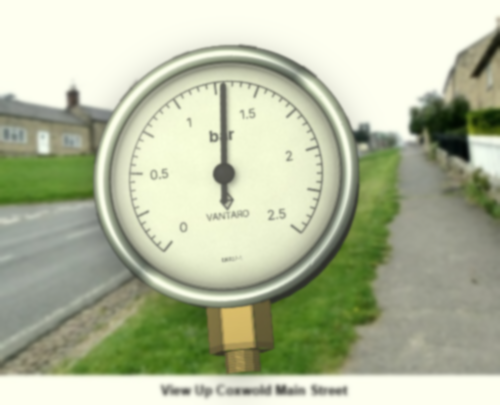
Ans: 1.3,bar
